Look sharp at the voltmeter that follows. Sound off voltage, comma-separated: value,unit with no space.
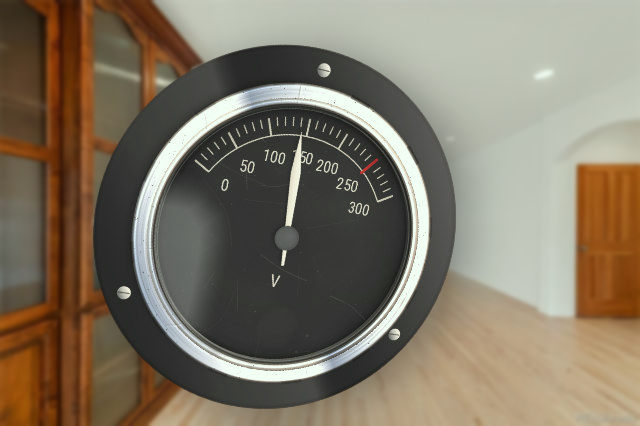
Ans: 140,V
